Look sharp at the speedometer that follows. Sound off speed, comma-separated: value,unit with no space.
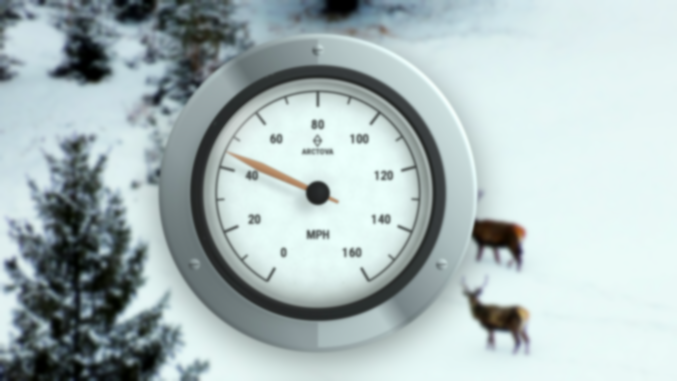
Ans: 45,mph
